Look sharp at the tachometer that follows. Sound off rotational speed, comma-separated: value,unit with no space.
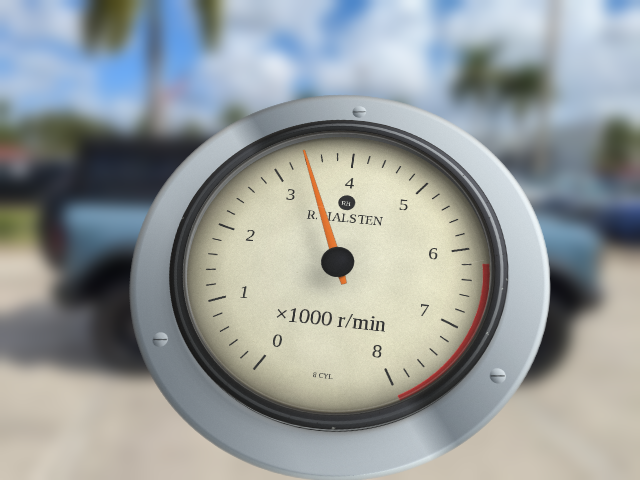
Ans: 3400,rpm
